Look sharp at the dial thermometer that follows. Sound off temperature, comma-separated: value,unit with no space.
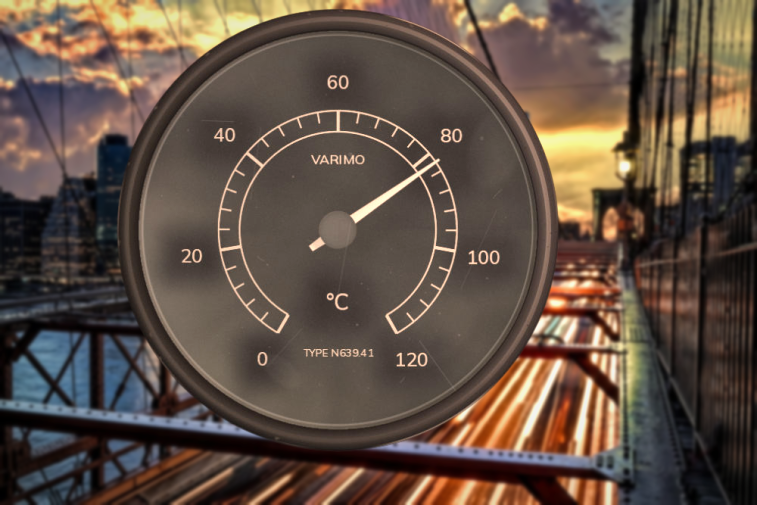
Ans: 82,°C
